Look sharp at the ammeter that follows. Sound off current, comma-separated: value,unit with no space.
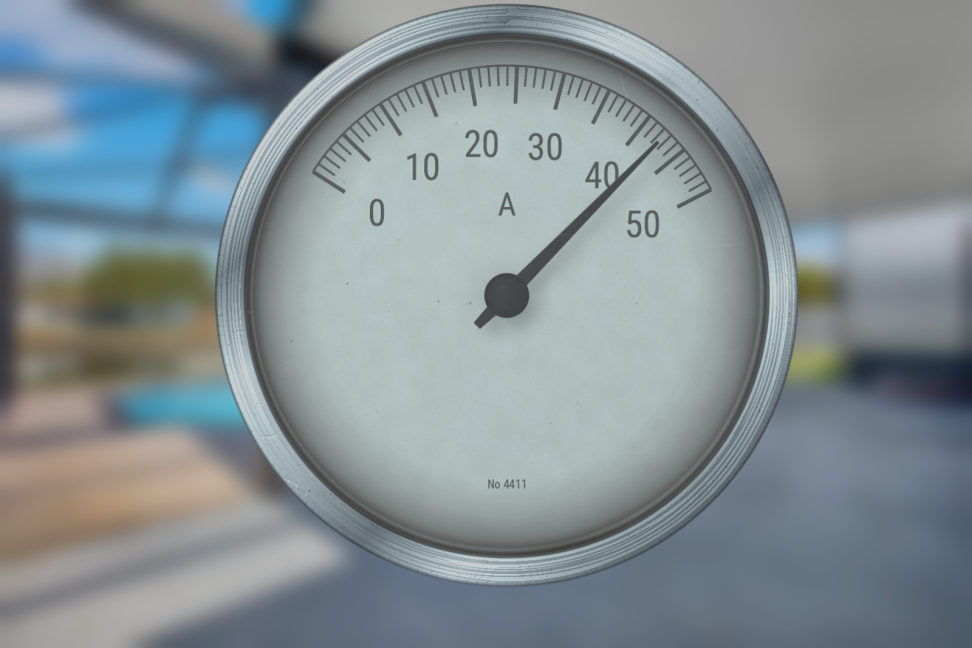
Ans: 42.5,A
